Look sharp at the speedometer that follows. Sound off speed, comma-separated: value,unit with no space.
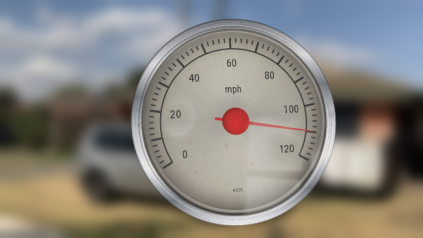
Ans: 110,mph
